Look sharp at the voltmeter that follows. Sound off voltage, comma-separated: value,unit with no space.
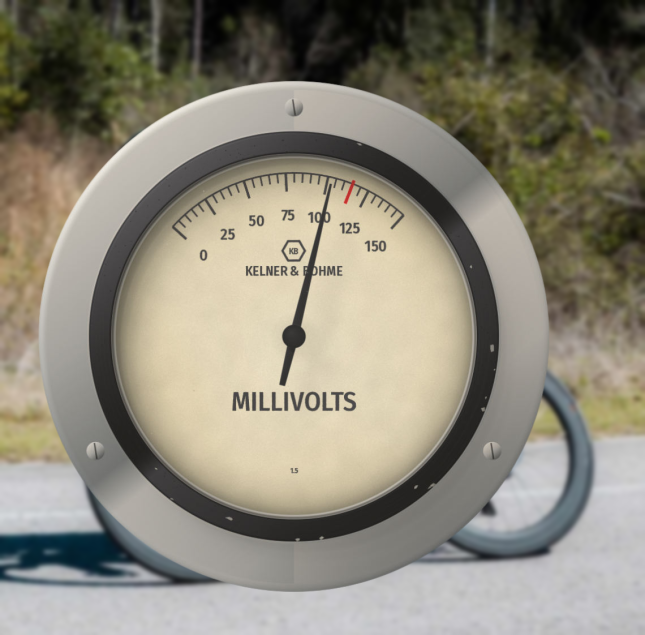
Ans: 102.5,mV
